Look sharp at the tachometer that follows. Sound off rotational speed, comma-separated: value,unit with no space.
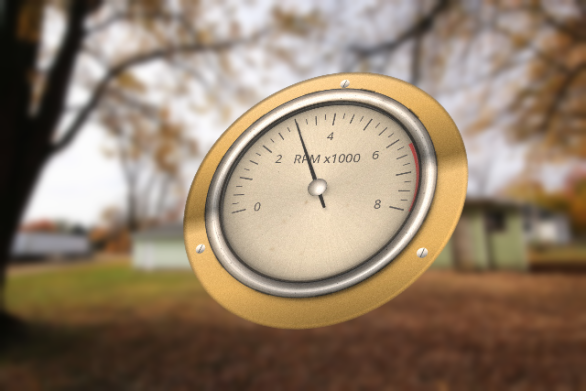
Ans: 3000,rpm
